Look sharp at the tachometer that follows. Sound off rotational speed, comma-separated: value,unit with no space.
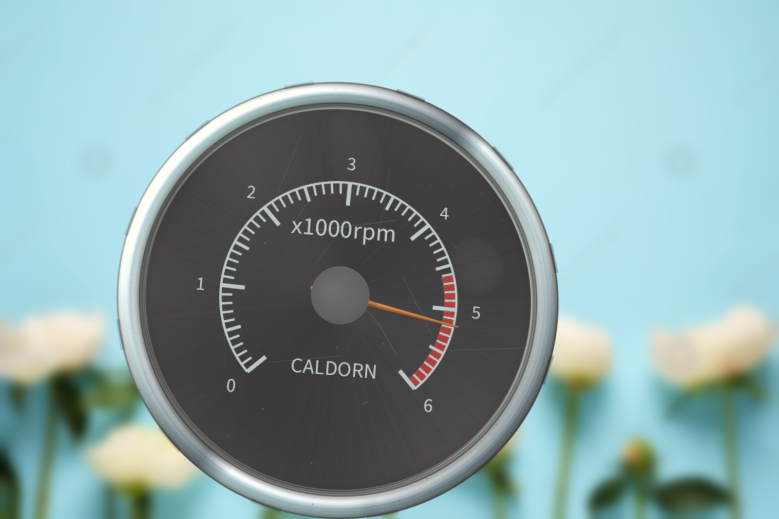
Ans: 5200,rpm
